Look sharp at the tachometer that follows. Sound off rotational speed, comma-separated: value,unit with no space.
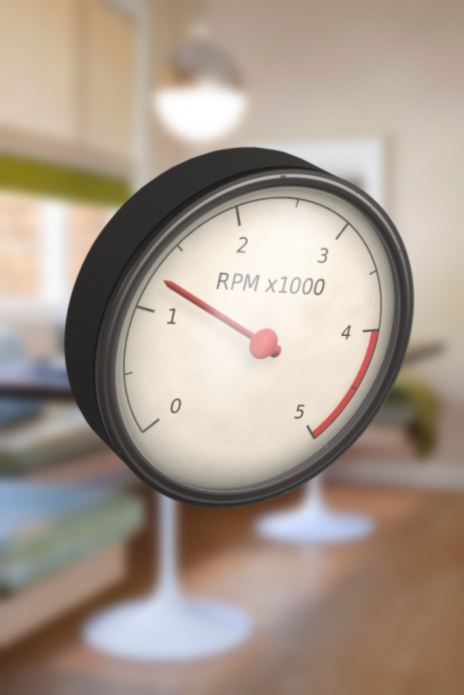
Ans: 1250,rpm
